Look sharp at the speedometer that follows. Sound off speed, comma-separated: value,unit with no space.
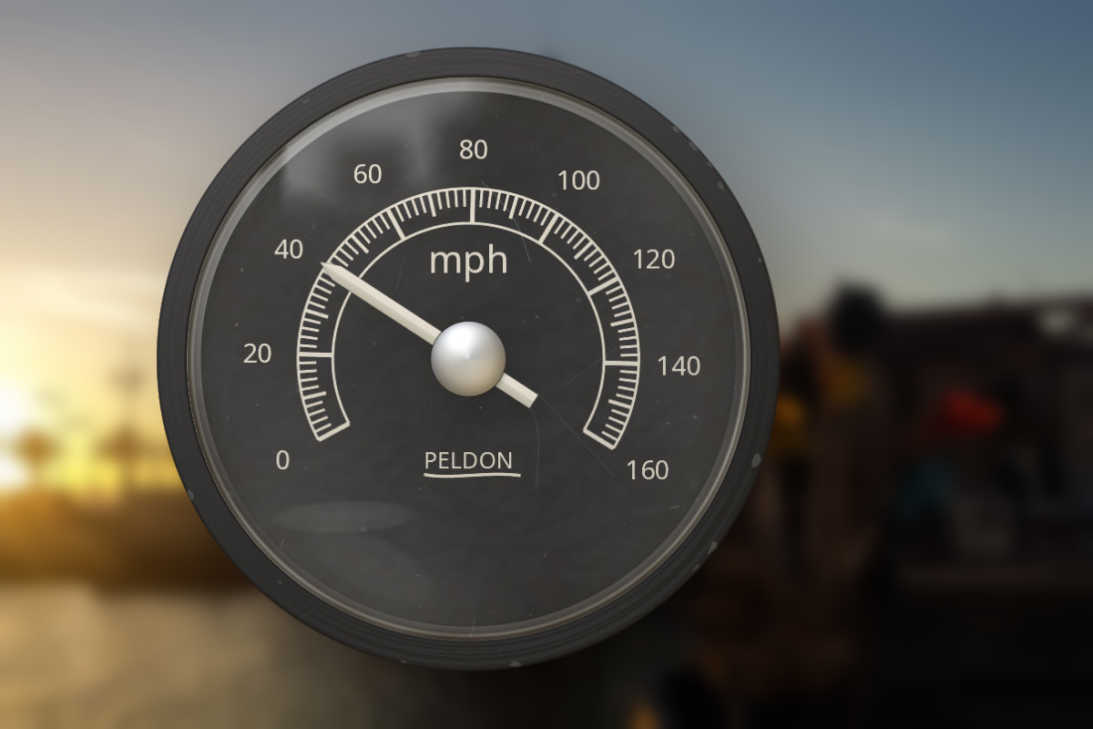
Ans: 41,mph
